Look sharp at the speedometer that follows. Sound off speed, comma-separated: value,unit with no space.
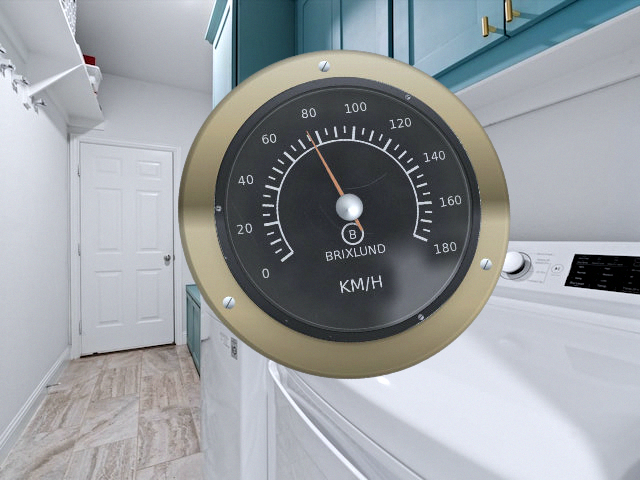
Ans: 75,km/h
